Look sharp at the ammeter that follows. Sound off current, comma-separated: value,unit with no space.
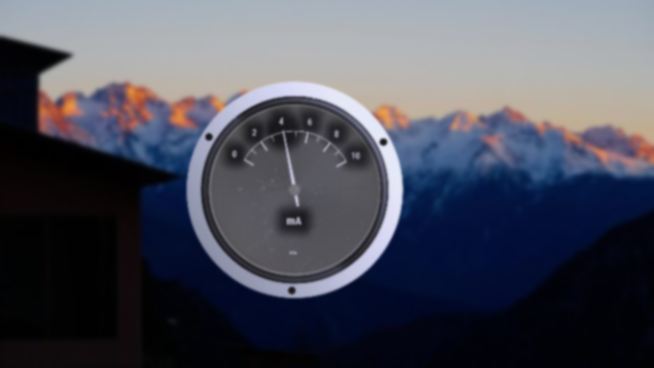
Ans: 4,mA
